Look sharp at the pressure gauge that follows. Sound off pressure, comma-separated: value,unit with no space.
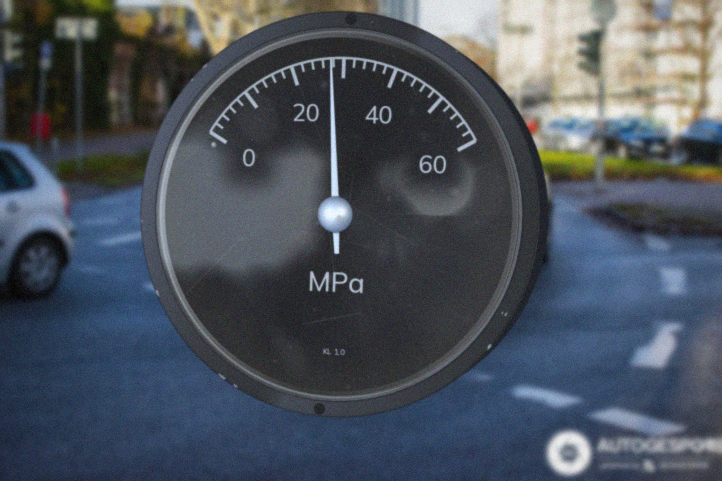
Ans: 28,MPa
